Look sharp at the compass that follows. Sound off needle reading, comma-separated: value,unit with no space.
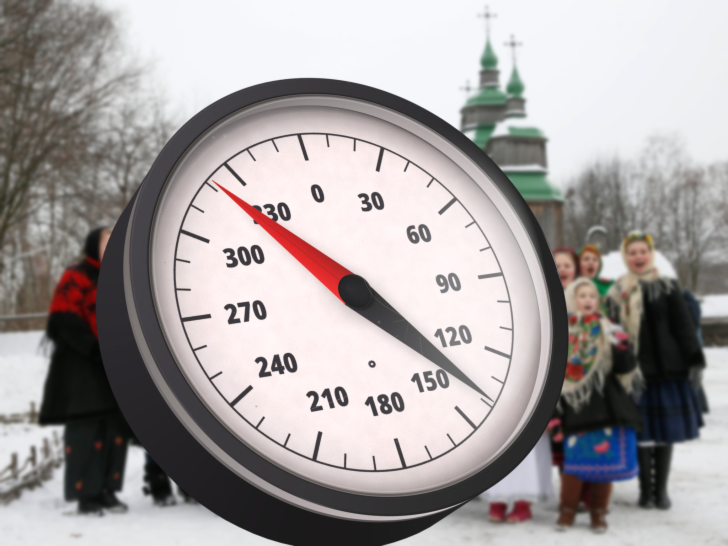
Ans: 320,°
